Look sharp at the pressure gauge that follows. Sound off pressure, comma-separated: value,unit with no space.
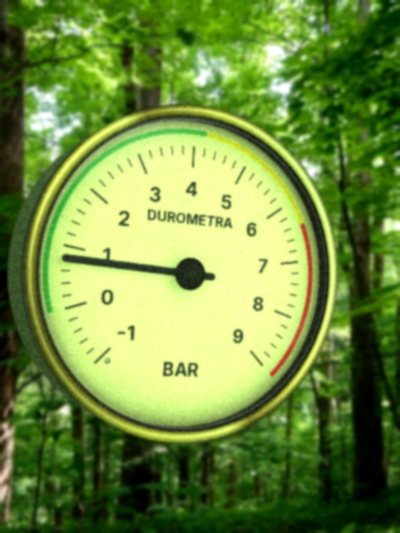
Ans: 0.8,bar
